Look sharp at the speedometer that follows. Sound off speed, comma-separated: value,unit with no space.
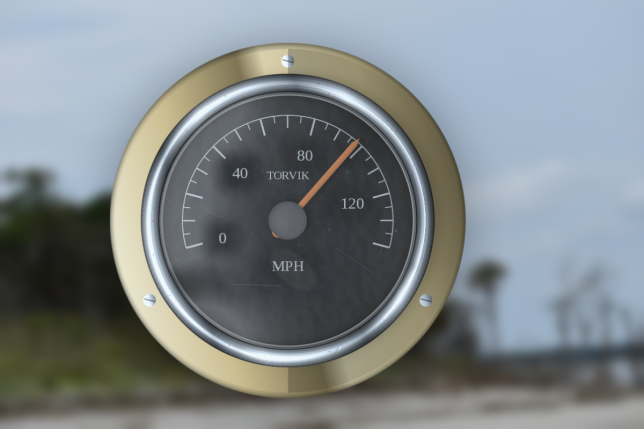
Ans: 97.5,mph
